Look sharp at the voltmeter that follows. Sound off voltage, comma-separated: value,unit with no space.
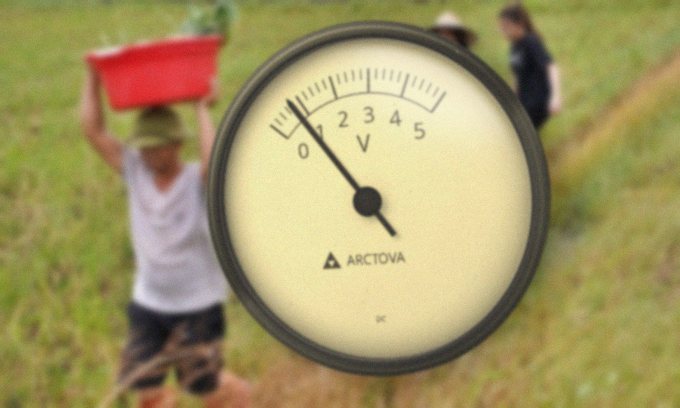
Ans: 0.8,V
